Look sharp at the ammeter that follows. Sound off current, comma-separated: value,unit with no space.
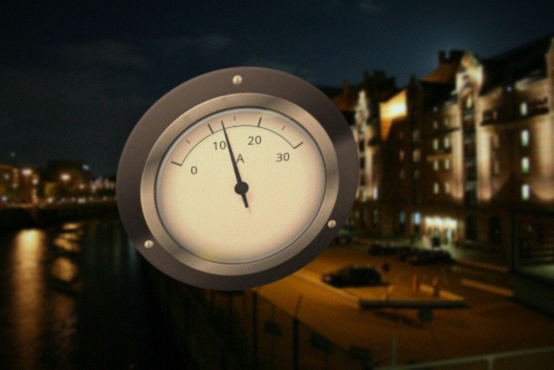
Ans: 12.5,A
